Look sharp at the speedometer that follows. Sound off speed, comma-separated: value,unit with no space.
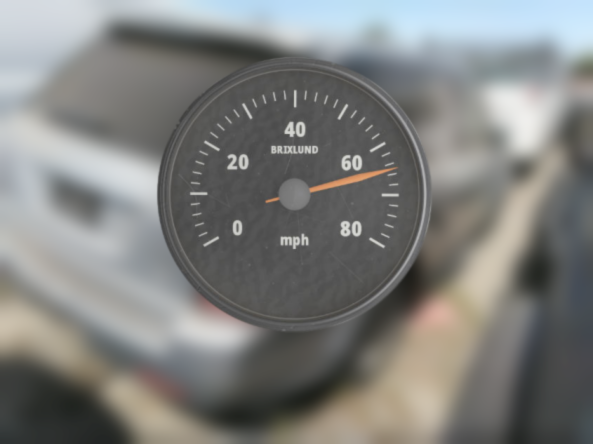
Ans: 65,mph
